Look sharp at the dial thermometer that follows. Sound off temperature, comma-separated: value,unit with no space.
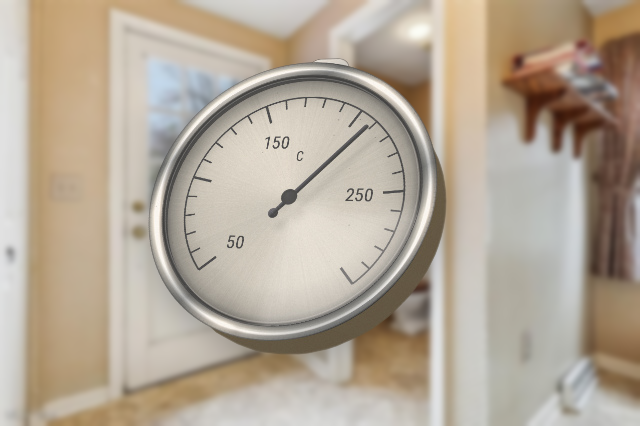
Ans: 210,°C
